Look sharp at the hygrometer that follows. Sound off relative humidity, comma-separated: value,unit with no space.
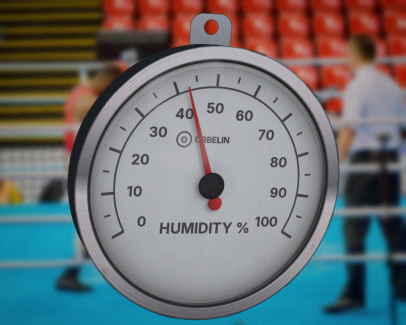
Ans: 42.5,%
